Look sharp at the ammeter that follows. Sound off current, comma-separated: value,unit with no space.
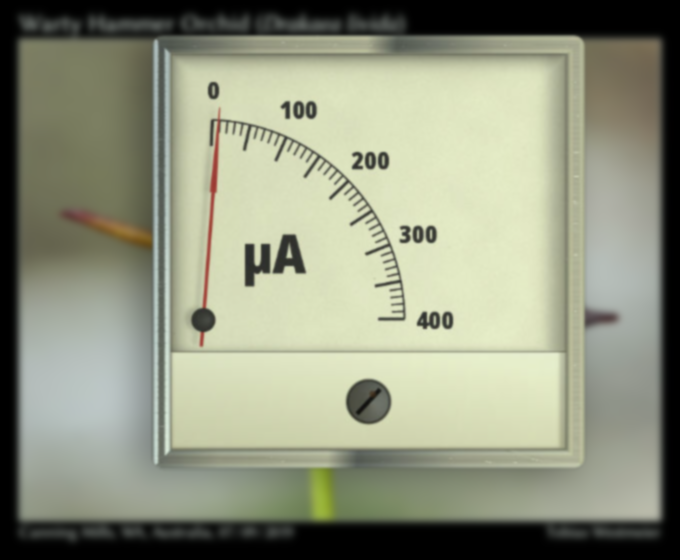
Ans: 10,µA
